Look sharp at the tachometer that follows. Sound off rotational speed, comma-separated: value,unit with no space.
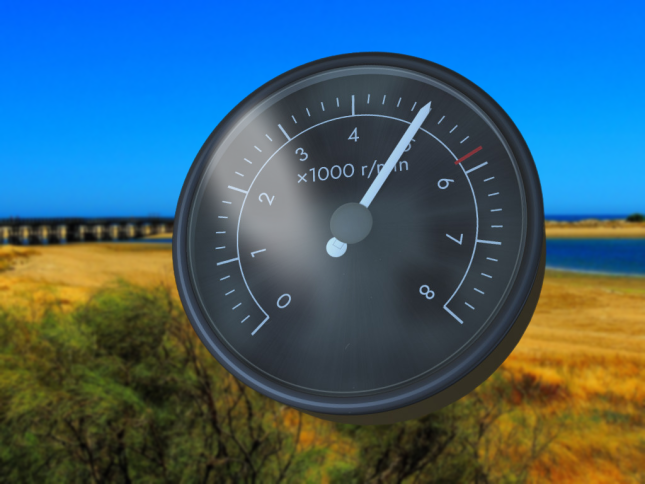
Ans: 5000,rpm
